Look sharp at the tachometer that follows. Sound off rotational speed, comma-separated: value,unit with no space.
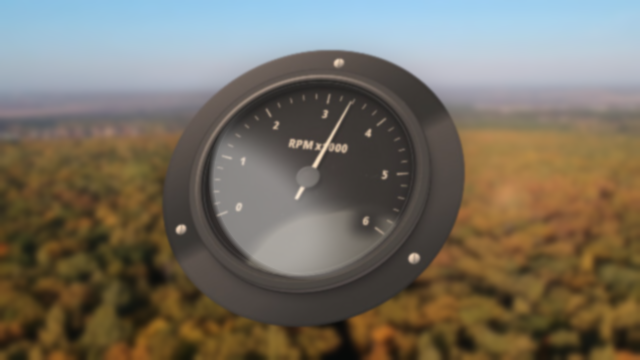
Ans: 3400,rpm
